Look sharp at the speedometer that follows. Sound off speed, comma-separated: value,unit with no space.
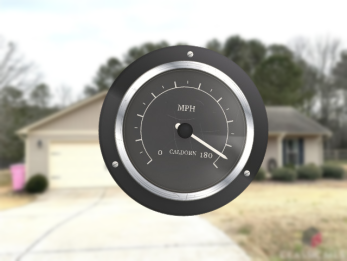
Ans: 170,mph
